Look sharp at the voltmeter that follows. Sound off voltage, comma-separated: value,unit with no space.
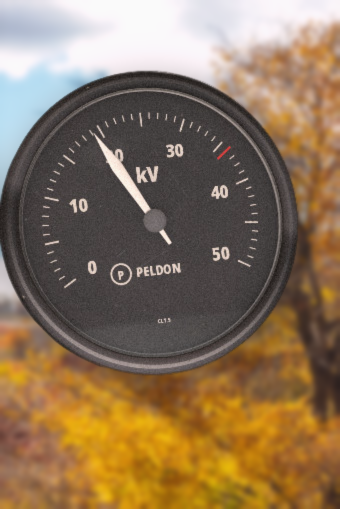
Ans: 19,kV
